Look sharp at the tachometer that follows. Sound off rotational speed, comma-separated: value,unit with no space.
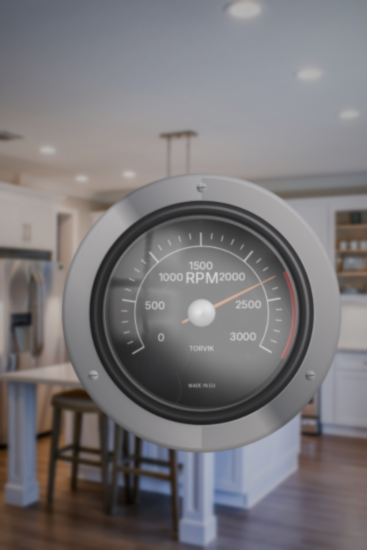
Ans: 2300,rpm
